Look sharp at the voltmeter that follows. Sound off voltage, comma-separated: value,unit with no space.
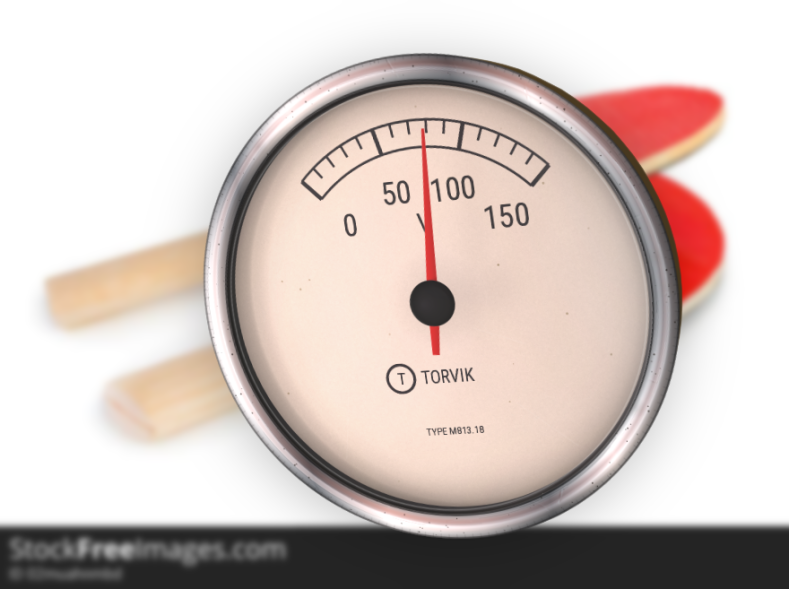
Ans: 80,V
